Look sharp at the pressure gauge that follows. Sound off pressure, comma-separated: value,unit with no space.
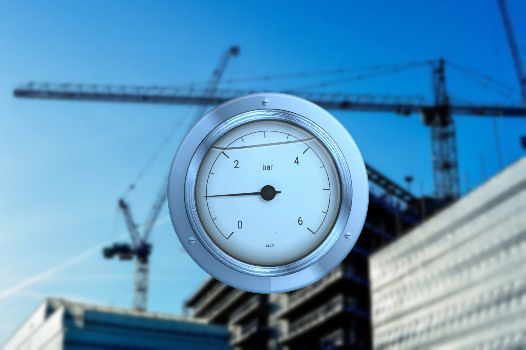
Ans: 1,bar
